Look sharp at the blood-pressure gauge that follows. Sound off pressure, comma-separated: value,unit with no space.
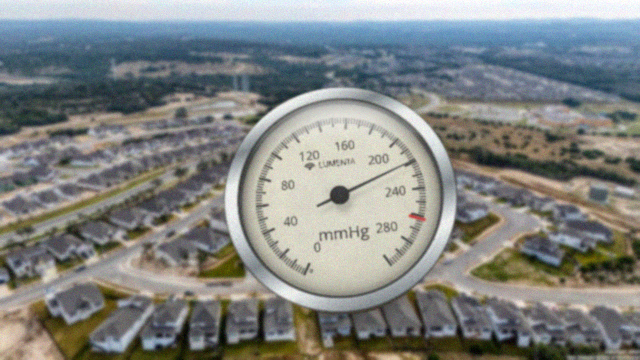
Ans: 220,mmHg
